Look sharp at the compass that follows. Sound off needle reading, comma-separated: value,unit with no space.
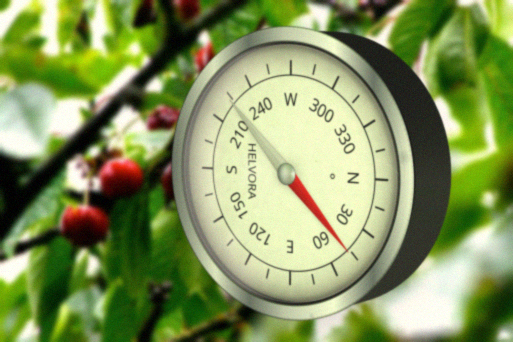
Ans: 45,°
